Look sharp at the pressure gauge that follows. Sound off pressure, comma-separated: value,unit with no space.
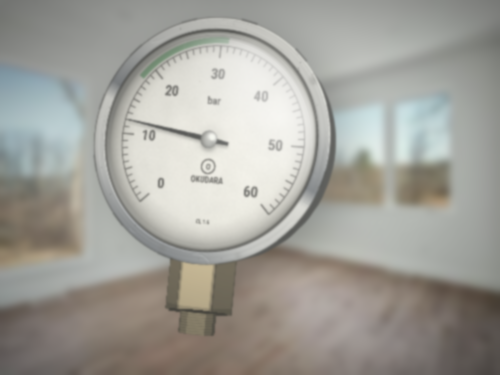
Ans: 12,bar
